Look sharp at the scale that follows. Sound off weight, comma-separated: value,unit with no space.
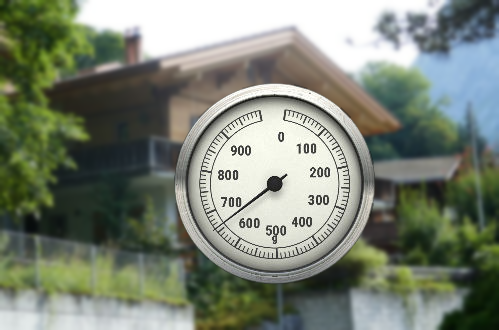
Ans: 660,g
